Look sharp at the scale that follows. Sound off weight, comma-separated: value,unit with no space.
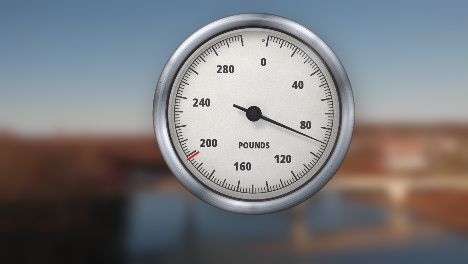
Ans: 90,lb
